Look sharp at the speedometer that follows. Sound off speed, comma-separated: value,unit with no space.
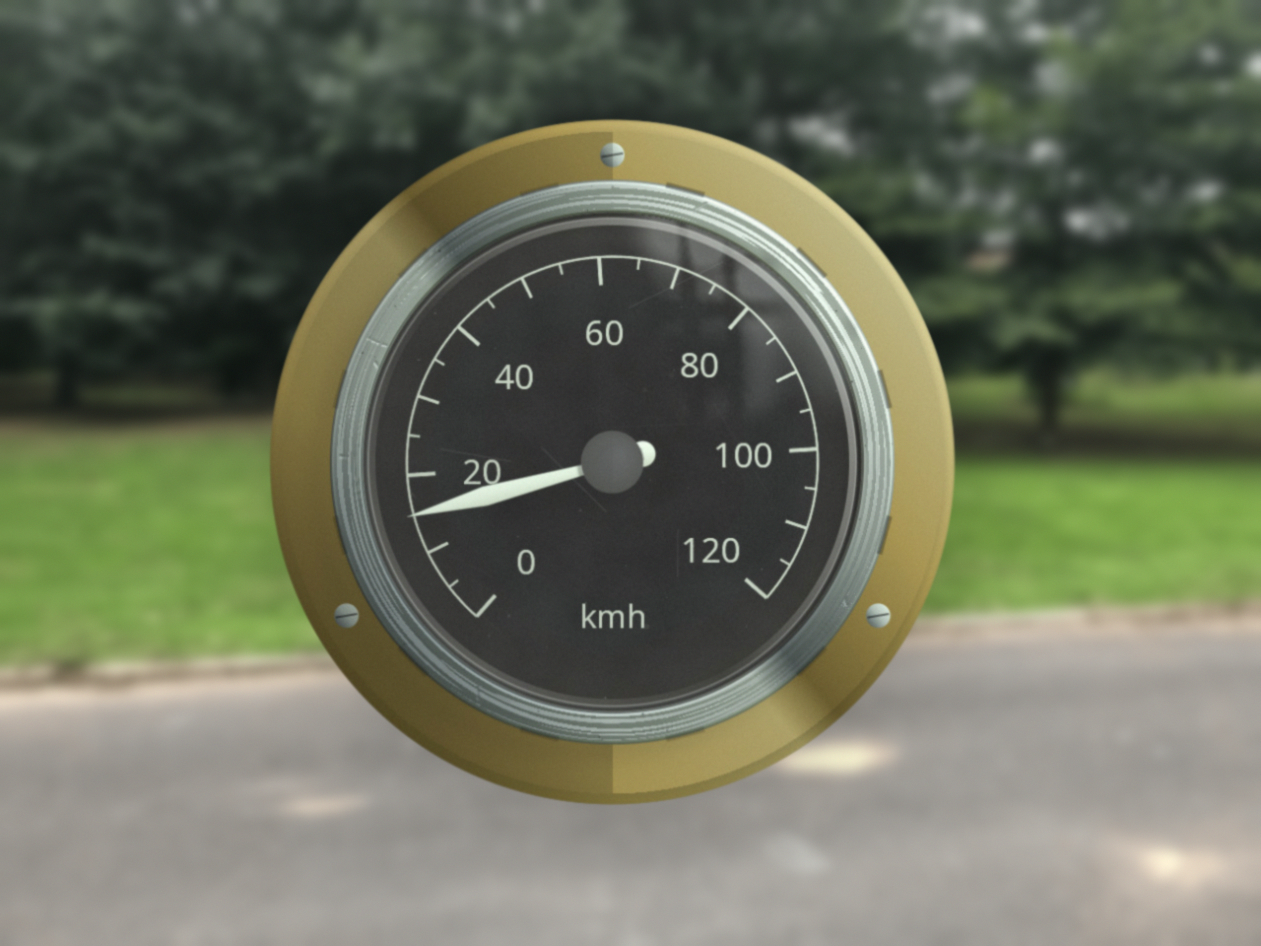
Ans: 15,km/h
